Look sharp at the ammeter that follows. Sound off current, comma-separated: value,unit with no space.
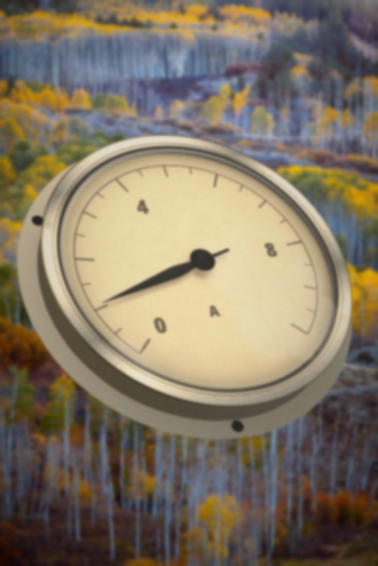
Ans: 1,A
